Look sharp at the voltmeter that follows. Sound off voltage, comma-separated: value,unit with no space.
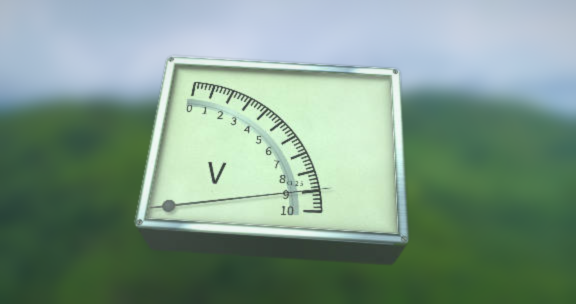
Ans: 9,V
